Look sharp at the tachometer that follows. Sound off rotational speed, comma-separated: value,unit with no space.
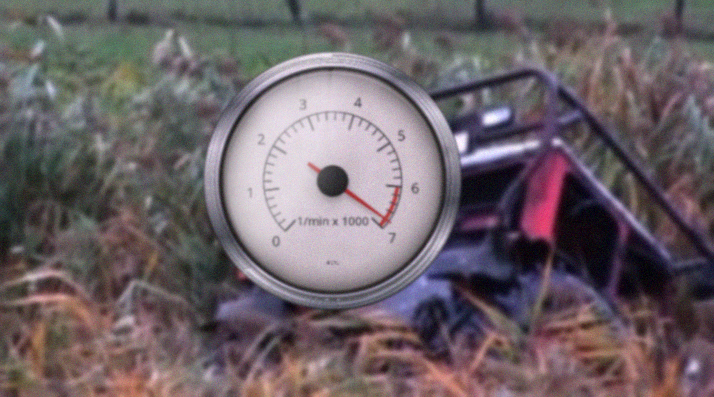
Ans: 6800,rpm
